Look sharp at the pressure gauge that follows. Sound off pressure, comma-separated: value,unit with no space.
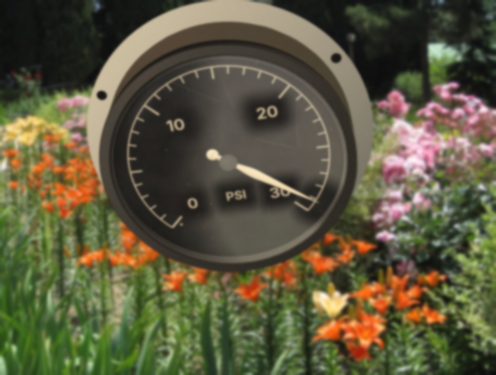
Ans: 29,psi
